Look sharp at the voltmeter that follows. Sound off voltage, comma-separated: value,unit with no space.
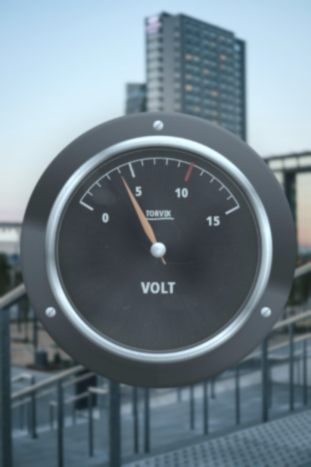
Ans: 4,V
